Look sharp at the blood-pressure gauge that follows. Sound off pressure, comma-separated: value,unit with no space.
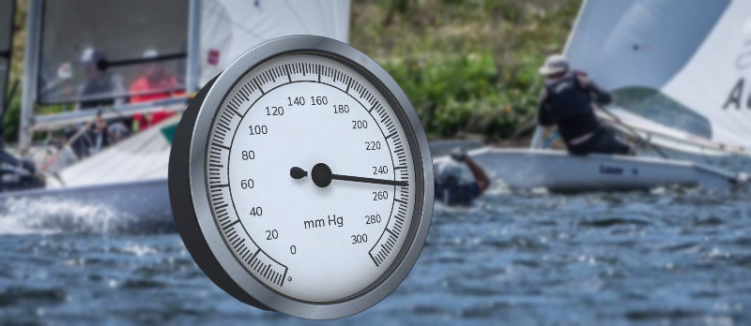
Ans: 250,mmHg
